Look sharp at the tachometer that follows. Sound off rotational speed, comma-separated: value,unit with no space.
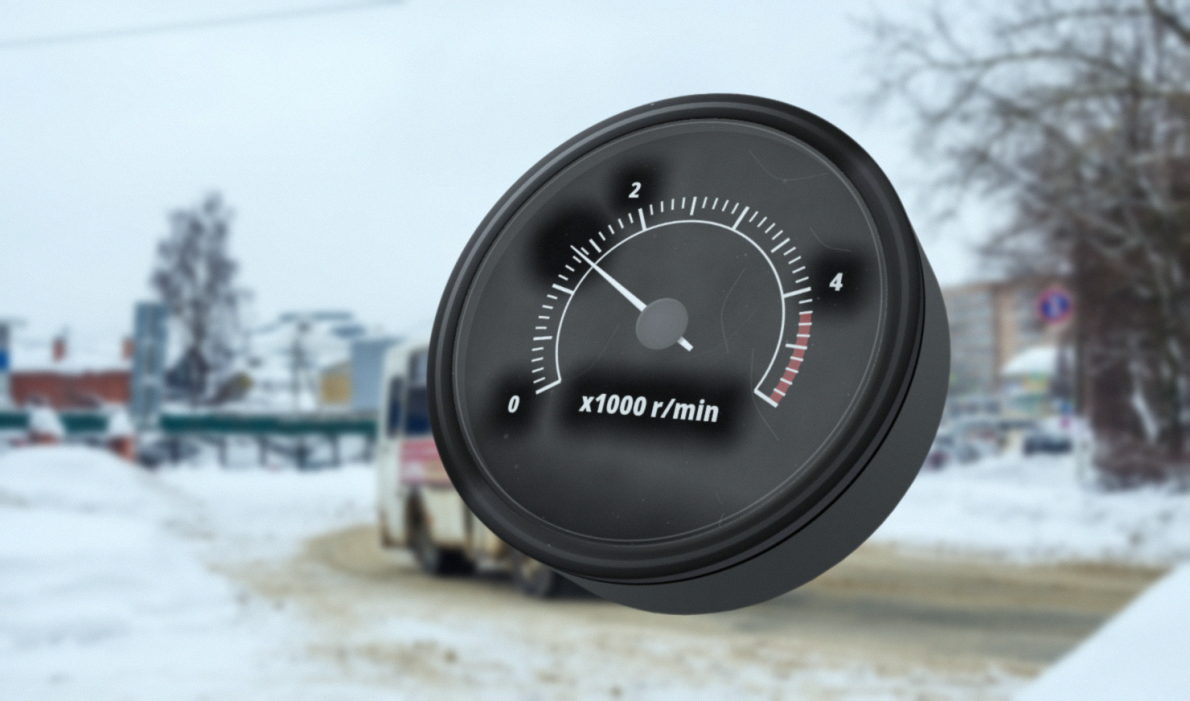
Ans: 1350,rpm
